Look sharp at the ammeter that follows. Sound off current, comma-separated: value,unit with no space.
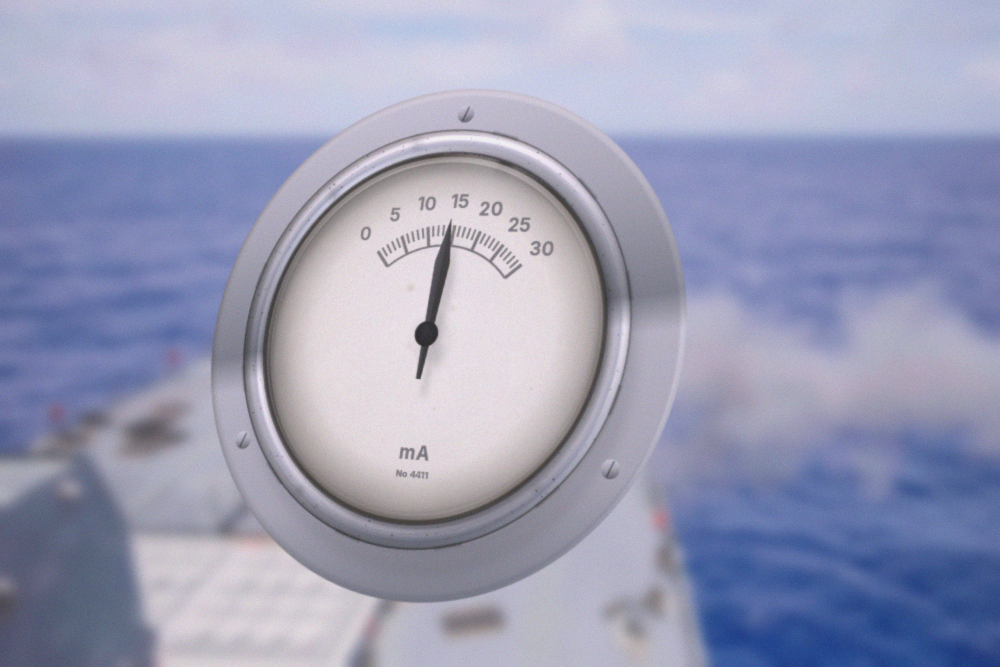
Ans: 15,mA
